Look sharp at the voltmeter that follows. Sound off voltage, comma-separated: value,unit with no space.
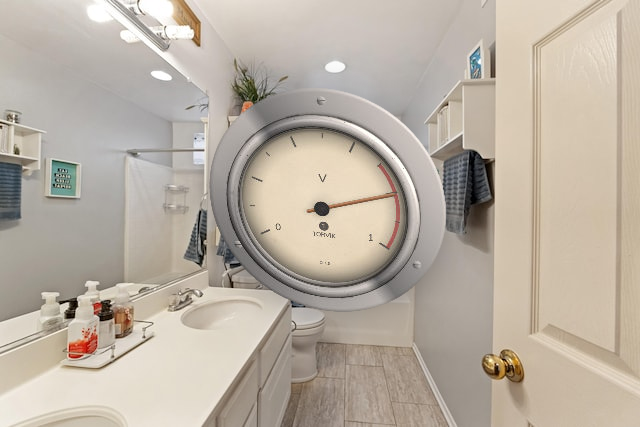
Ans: 0.8,V
